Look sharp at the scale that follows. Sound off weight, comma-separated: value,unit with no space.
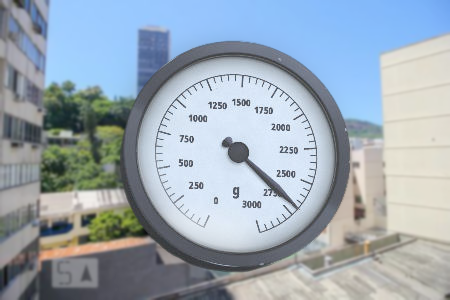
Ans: 2700,g
